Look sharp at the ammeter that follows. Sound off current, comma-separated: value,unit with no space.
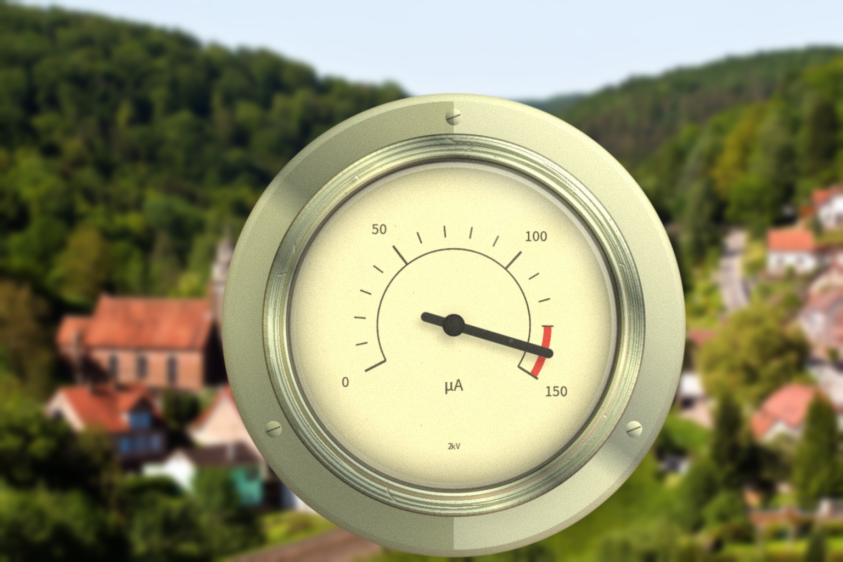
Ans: 140,µA
